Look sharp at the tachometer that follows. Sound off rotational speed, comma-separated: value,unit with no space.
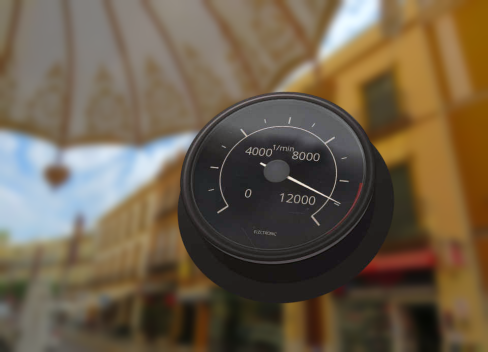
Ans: 11000,rpm
